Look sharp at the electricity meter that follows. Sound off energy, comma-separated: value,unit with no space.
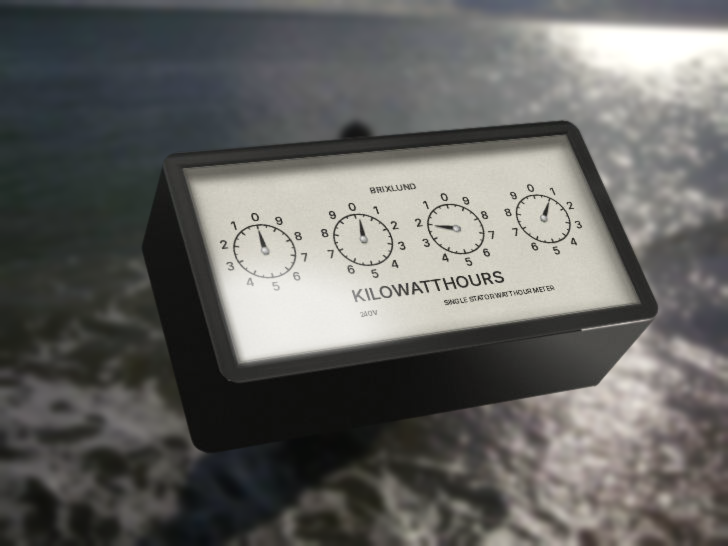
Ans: 21,kWh
